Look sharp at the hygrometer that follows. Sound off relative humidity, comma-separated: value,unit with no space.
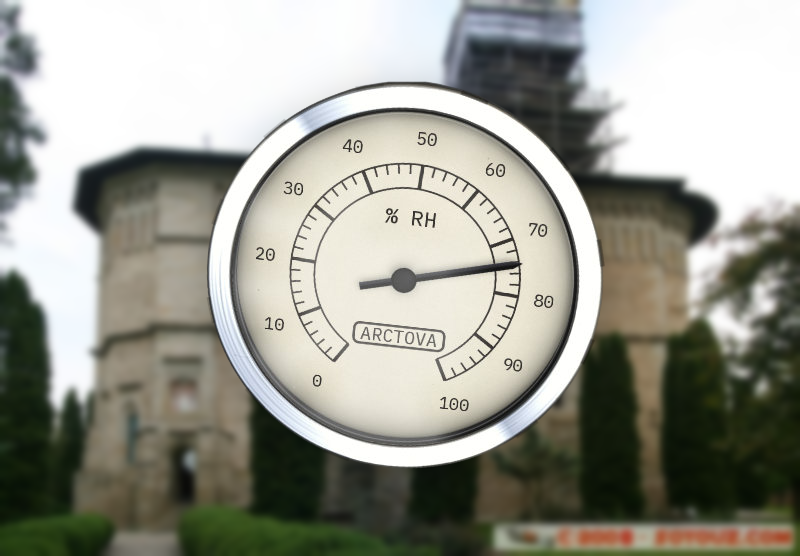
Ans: 74,%
